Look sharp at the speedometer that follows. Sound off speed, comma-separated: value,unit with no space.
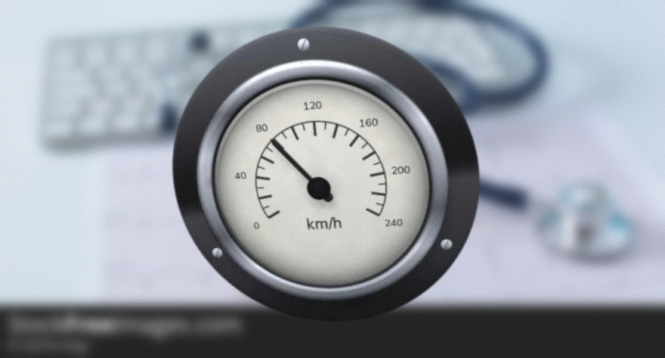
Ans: 80,km/h
